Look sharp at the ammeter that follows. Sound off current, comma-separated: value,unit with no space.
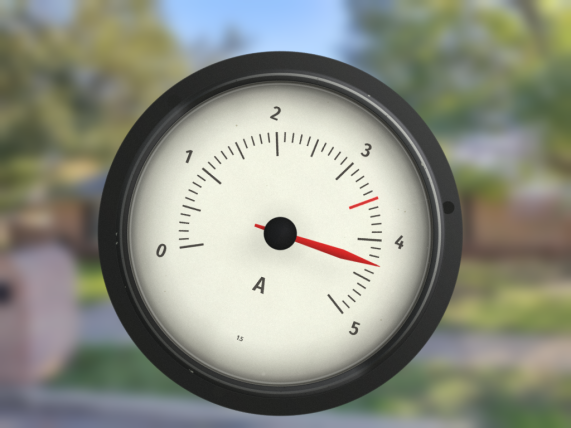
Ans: 4.3,A
